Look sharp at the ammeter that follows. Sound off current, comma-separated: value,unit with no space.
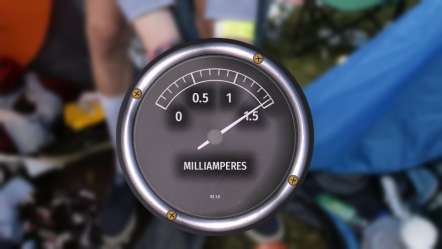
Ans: 1.45,mA
